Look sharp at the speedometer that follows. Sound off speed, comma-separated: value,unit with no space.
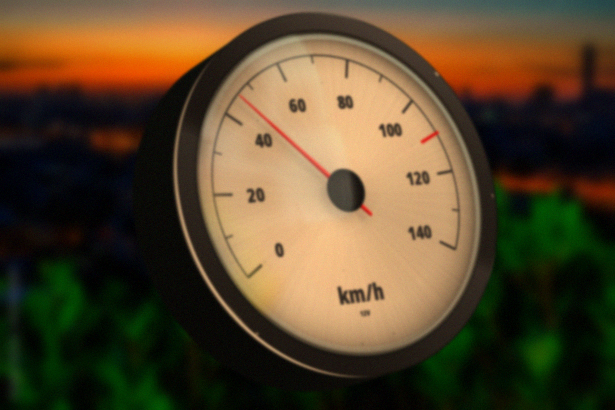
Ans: 45,km/h
